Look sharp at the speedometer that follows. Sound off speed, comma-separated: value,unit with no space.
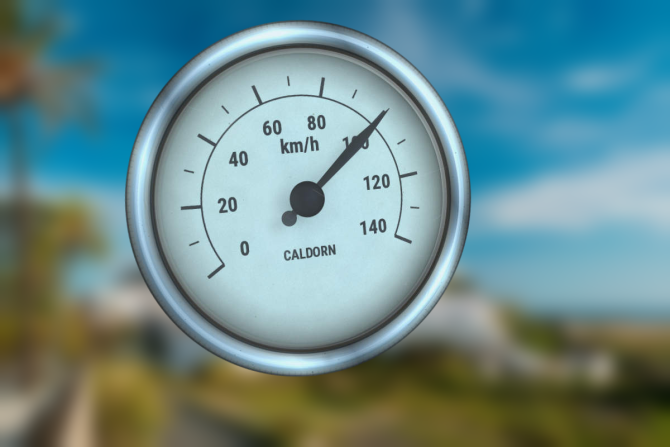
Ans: 100,km/h
